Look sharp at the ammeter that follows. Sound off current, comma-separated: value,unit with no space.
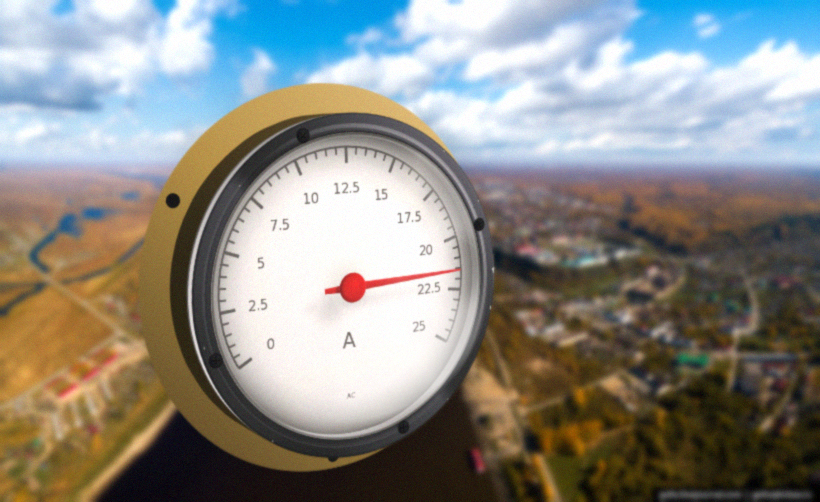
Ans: 21.5,A
